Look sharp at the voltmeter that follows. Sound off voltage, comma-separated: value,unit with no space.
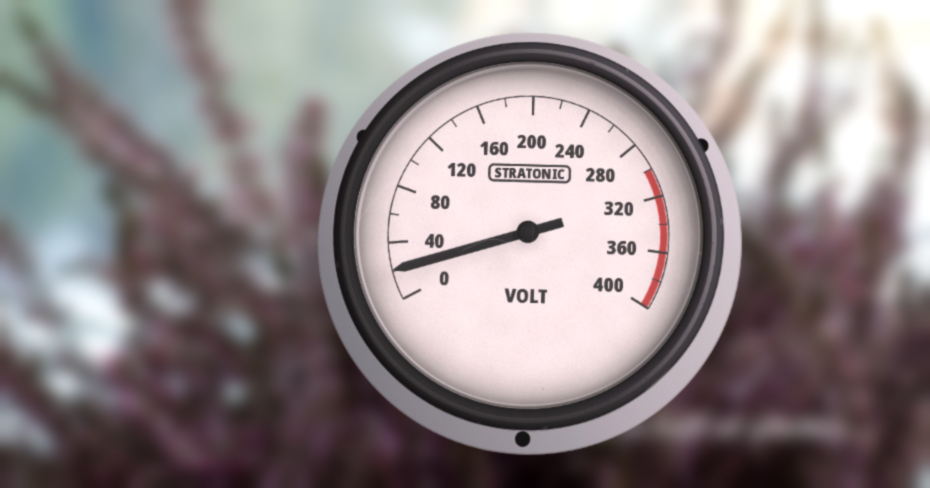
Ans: 20,V
